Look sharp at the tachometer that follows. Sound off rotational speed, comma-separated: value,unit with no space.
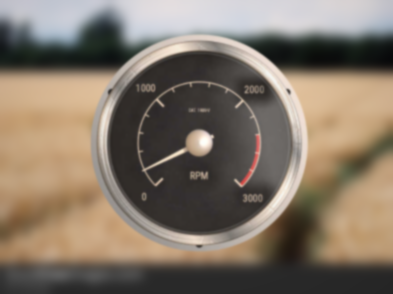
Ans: 200,rpm
